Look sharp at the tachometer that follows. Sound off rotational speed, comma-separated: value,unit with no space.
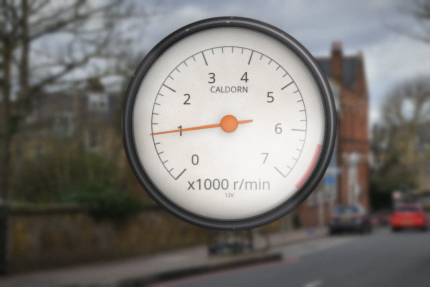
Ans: 1000,rpm
